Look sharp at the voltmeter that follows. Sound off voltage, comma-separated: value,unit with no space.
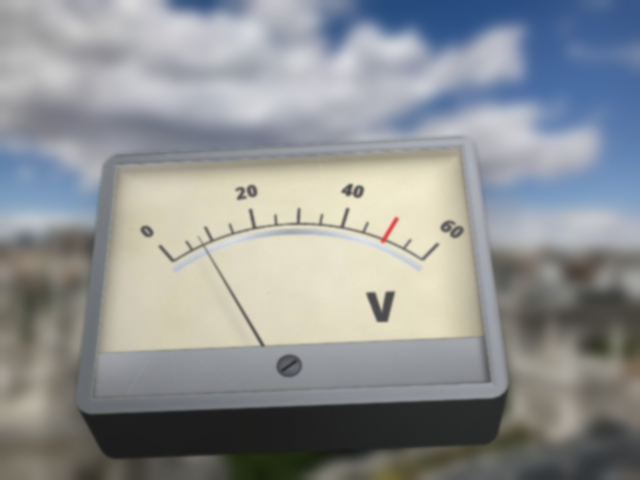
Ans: 7.5,V
